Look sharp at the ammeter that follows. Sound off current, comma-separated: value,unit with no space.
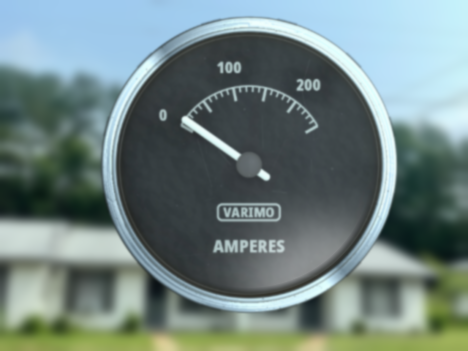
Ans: 10,A
